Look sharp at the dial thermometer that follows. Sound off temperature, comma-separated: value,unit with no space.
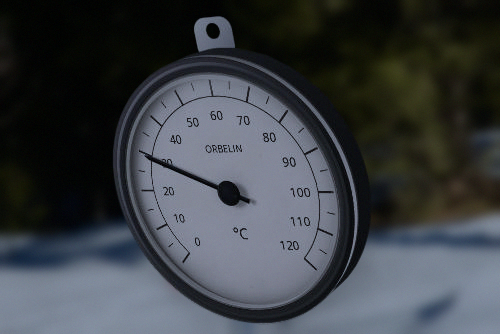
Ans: 30,°C
